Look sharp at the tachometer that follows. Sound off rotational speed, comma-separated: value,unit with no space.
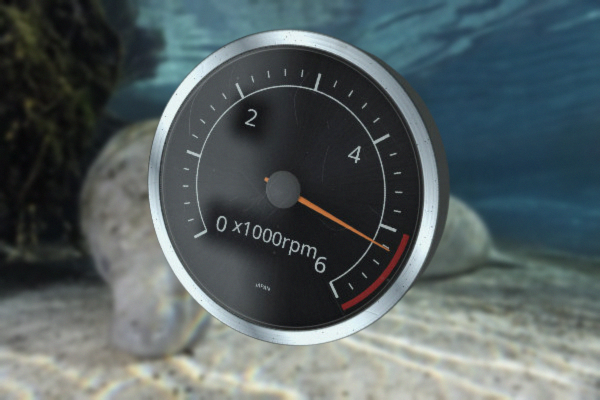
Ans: 5200,rpm
